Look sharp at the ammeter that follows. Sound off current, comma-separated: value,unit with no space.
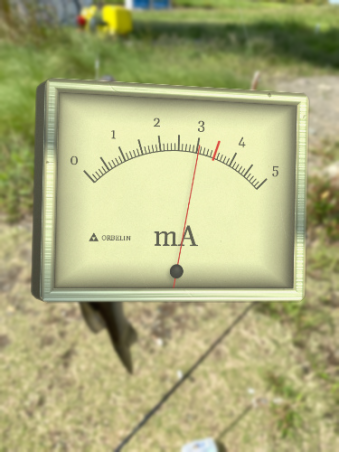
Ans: 3,mA
